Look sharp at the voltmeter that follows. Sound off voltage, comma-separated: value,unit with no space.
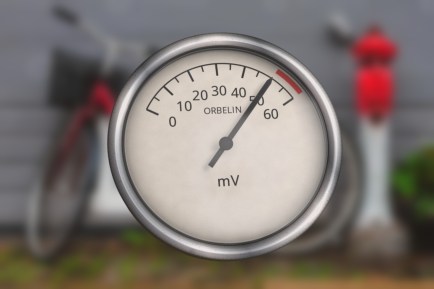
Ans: 50,mV
